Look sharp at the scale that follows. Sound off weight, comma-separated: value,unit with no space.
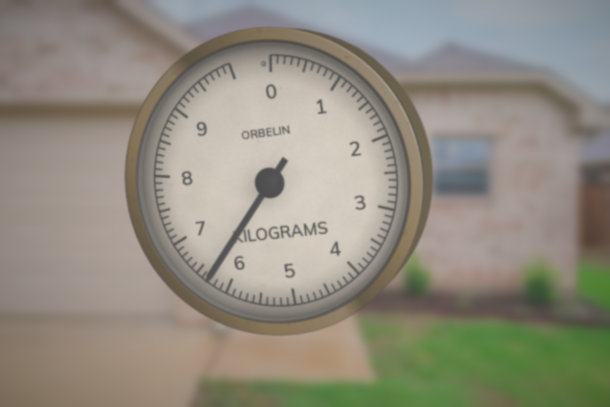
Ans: 6.3,kg
